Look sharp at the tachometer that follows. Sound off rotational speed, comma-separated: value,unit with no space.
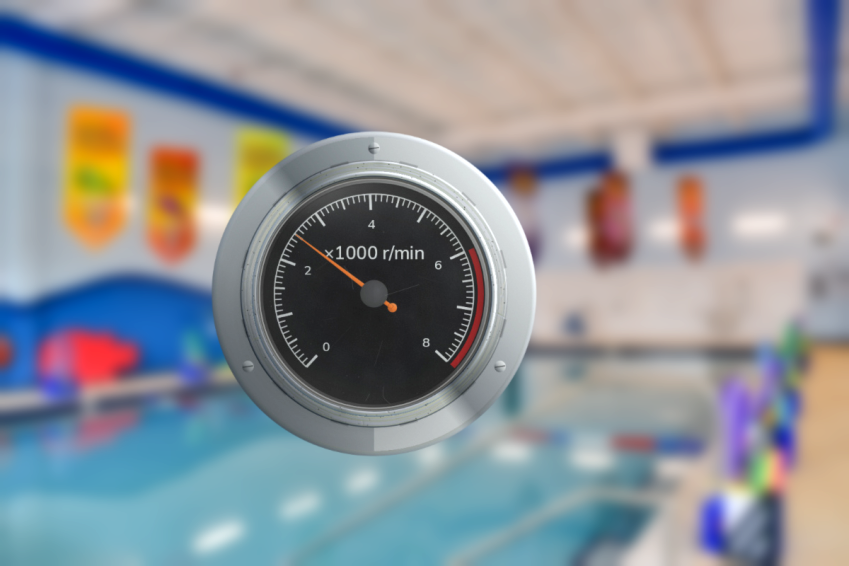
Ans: 2500,rpm
